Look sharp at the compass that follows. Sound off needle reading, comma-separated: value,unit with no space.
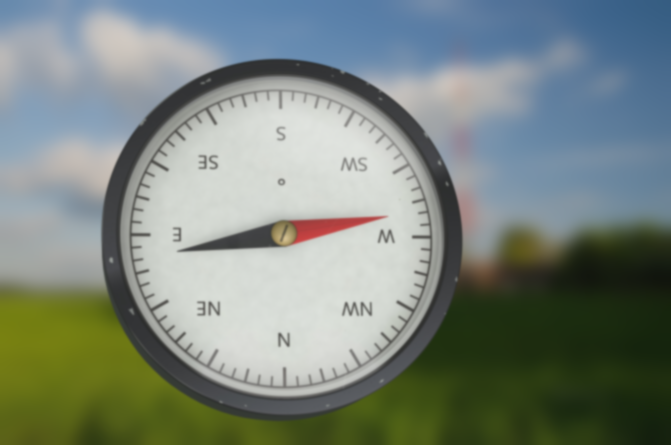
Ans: 260,°
